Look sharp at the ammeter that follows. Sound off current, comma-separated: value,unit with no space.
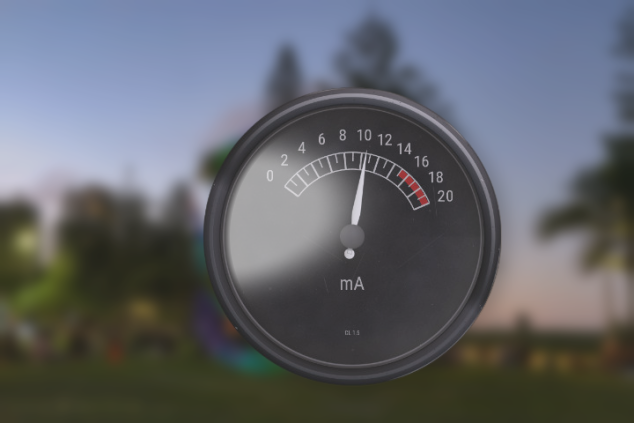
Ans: 10.5,mA
